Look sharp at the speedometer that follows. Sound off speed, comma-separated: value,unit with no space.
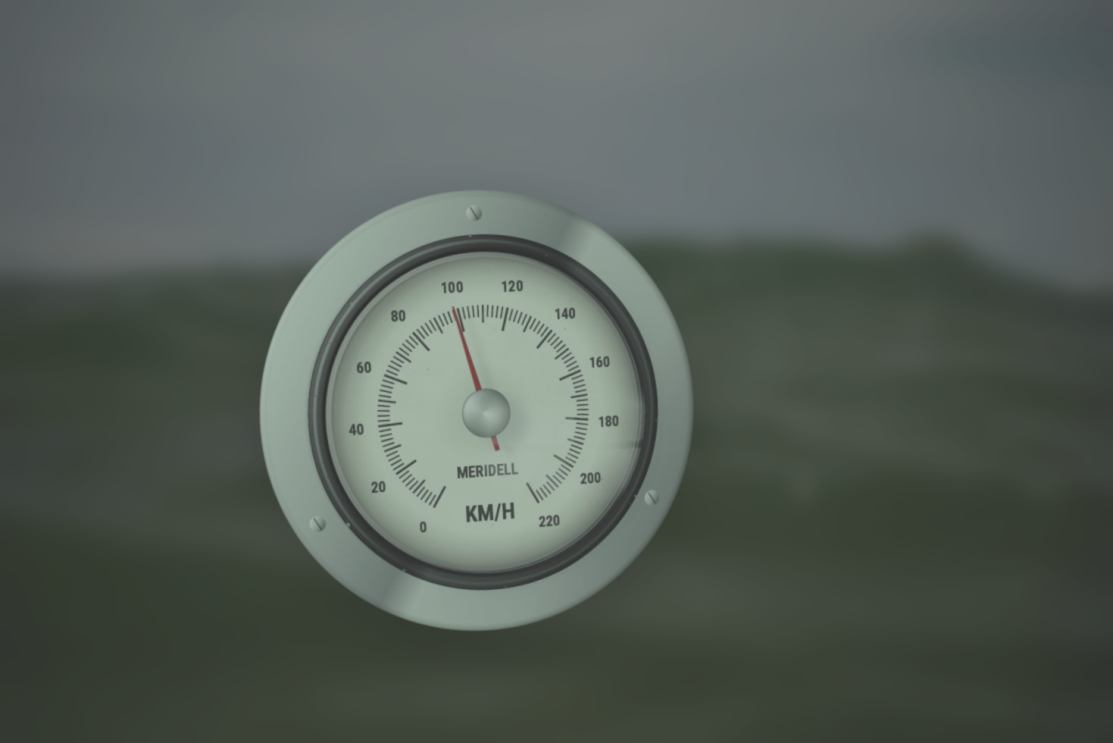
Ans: 98,km/h
